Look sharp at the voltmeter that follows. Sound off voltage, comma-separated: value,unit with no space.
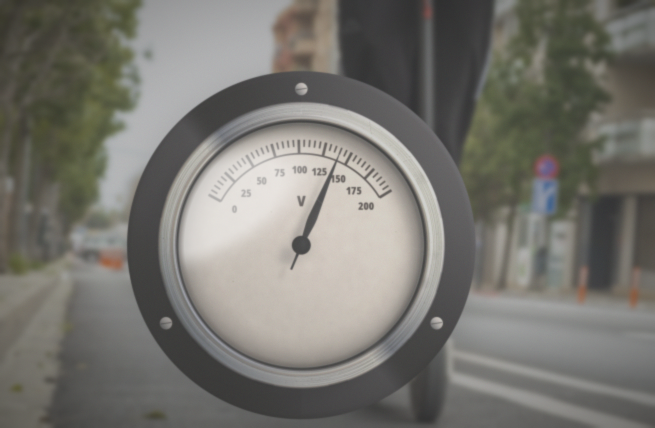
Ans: 140,V
